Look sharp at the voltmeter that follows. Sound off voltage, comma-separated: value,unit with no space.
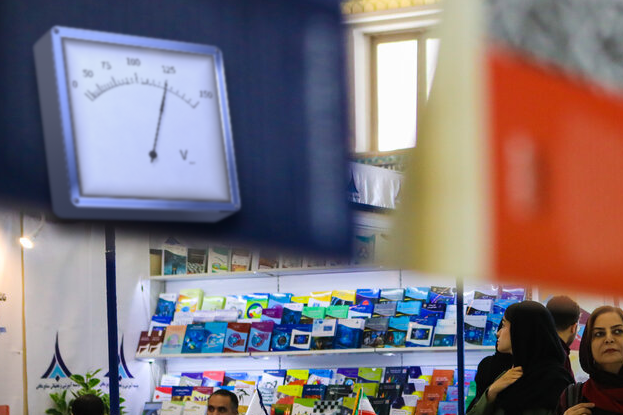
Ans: 125,V
